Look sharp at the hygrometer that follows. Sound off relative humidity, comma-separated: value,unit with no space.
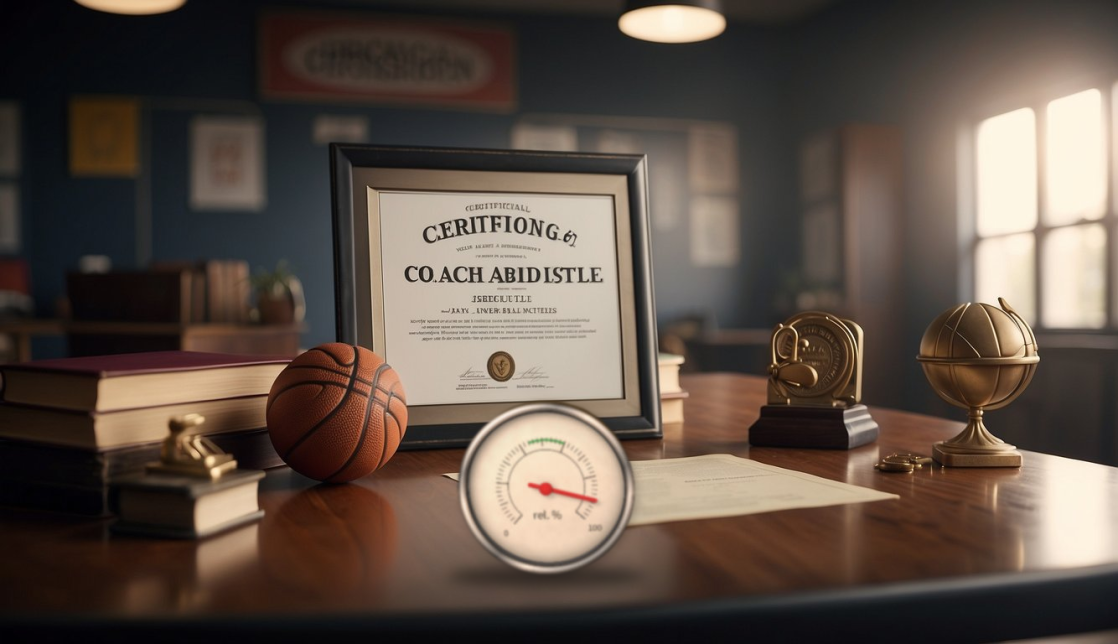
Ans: 90,%
